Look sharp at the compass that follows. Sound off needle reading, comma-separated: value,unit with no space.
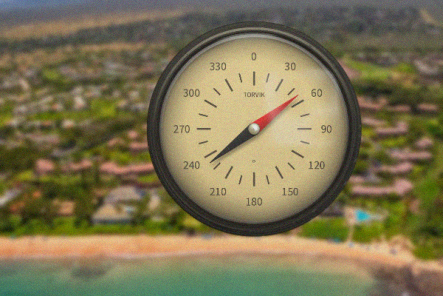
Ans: 52.5,°
